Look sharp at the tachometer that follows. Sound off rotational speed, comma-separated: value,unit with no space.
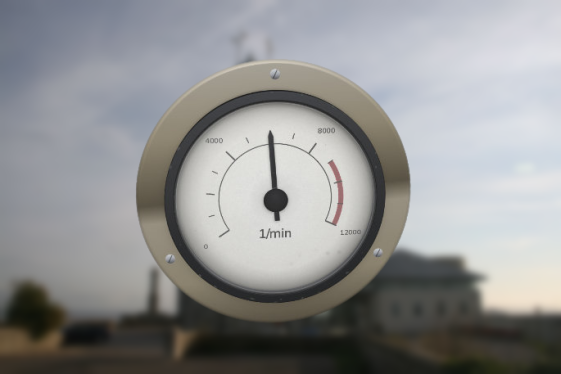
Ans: 6000,rpm
